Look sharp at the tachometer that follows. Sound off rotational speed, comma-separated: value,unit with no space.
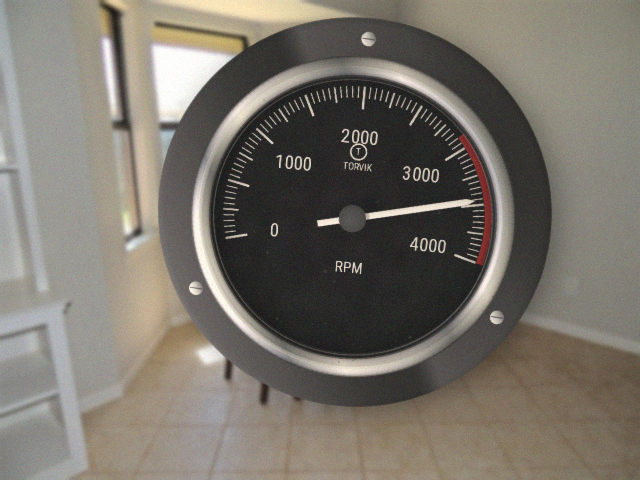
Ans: 3450,rpm
